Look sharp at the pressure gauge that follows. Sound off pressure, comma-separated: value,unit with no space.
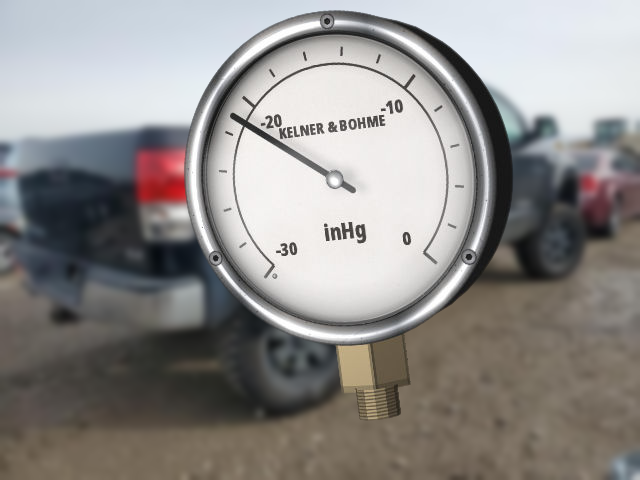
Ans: -21,inHg
